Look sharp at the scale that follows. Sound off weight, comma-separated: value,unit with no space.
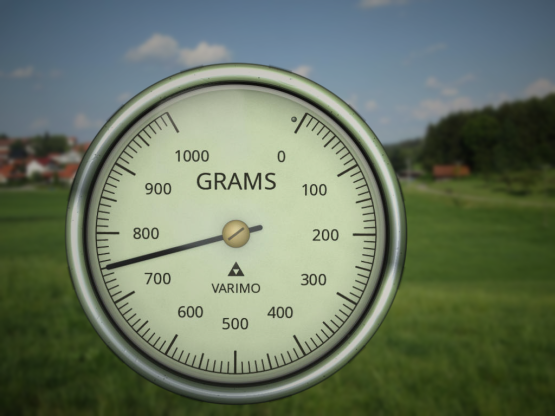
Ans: 750,g
